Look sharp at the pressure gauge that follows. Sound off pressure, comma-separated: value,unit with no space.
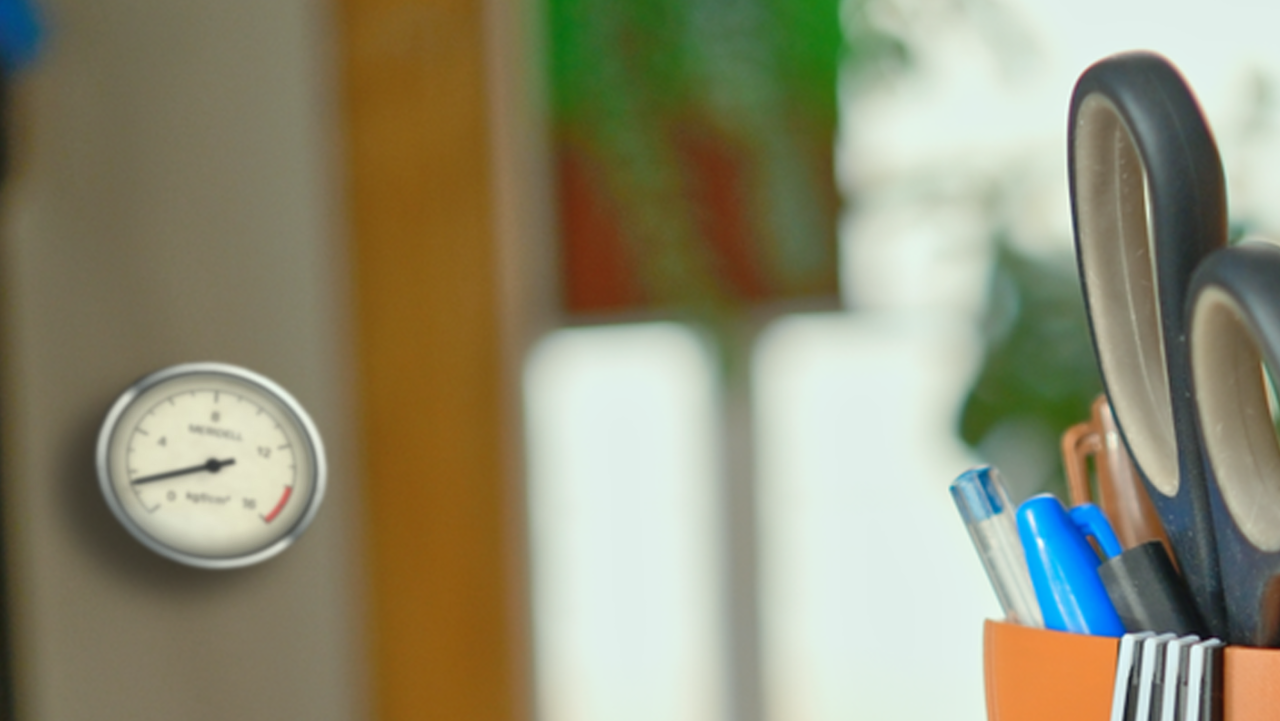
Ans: 1.5,kg/cm²
